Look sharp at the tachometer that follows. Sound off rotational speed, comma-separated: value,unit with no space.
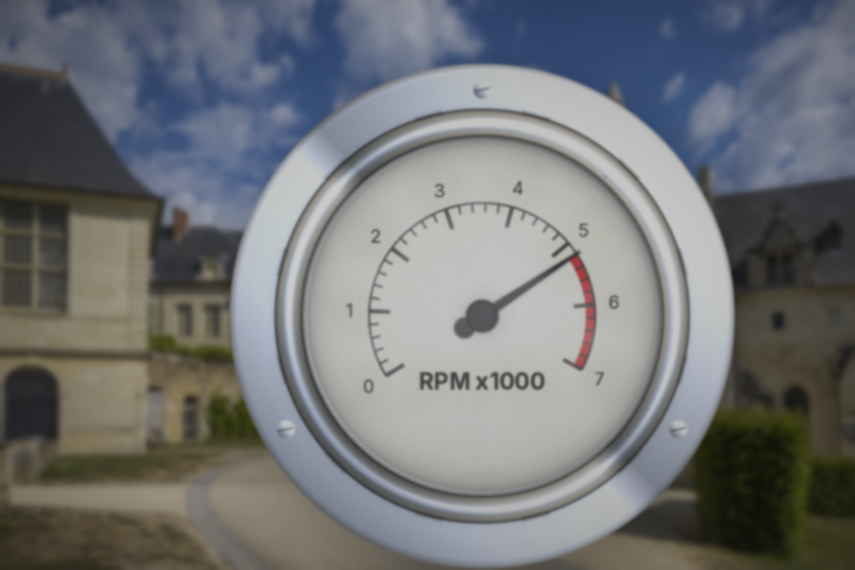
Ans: 5200,rpm
